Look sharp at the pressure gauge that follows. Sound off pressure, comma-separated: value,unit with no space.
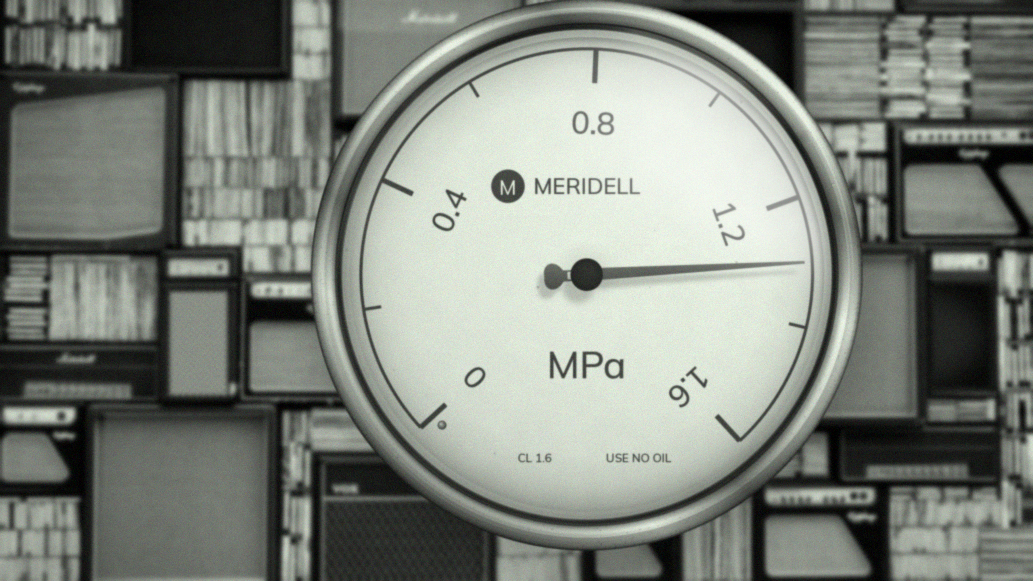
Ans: 1.3,MPa
